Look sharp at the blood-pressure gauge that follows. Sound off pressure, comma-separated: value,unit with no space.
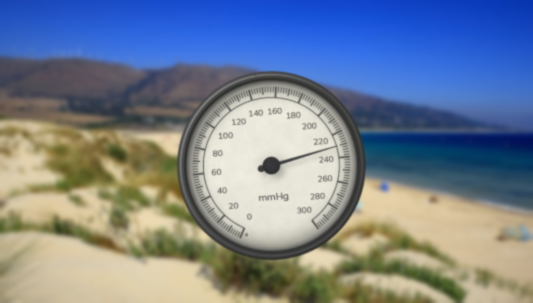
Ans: 230,mmHg
